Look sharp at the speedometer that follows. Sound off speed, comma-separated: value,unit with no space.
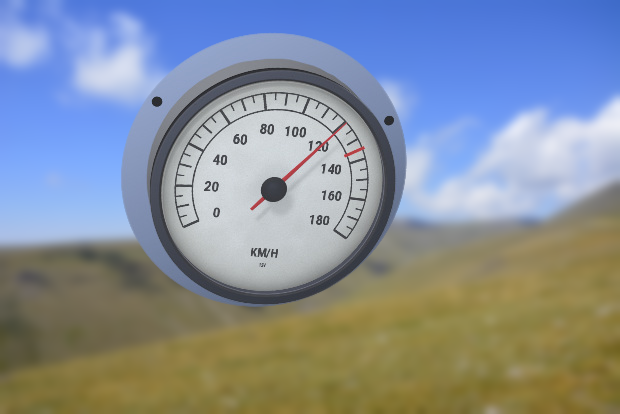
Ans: 120,km/h
